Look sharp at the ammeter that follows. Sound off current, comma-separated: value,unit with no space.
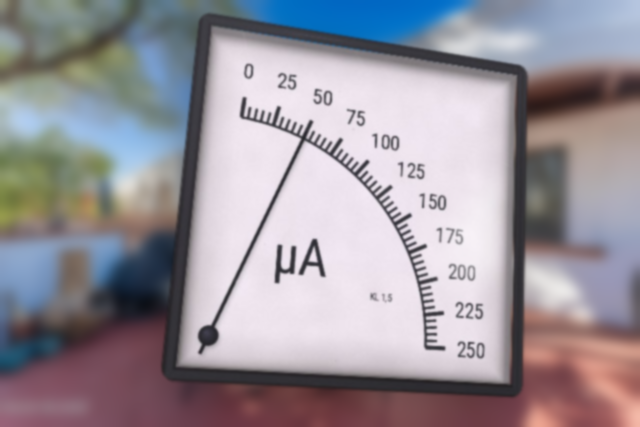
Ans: 50,µA
